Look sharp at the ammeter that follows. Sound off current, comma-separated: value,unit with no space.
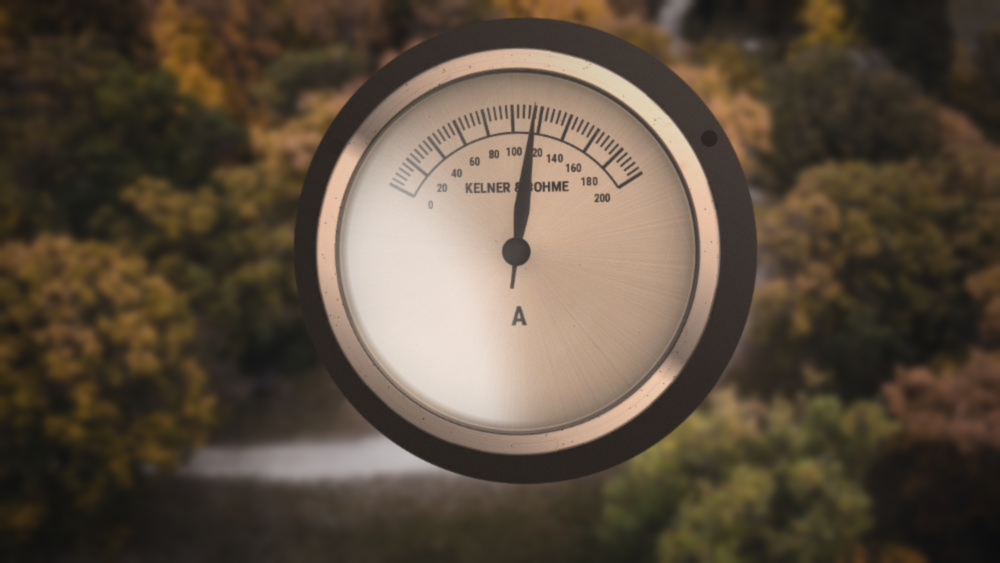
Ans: 116,A
